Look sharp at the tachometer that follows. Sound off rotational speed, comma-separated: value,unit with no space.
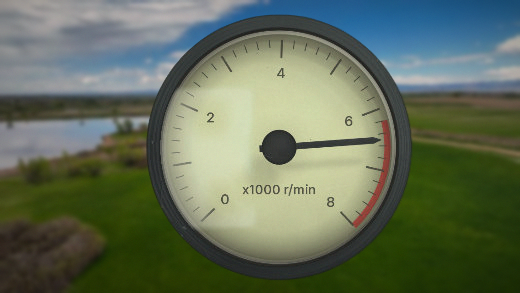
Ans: 6500,rpm
